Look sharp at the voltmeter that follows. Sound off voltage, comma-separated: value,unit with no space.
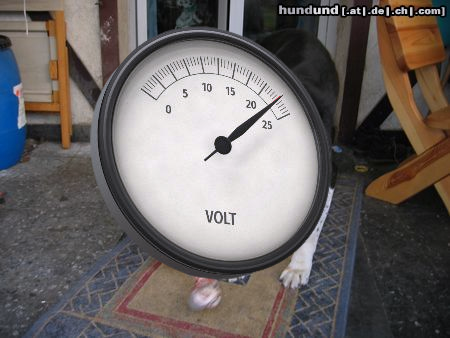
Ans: 22.5,V
